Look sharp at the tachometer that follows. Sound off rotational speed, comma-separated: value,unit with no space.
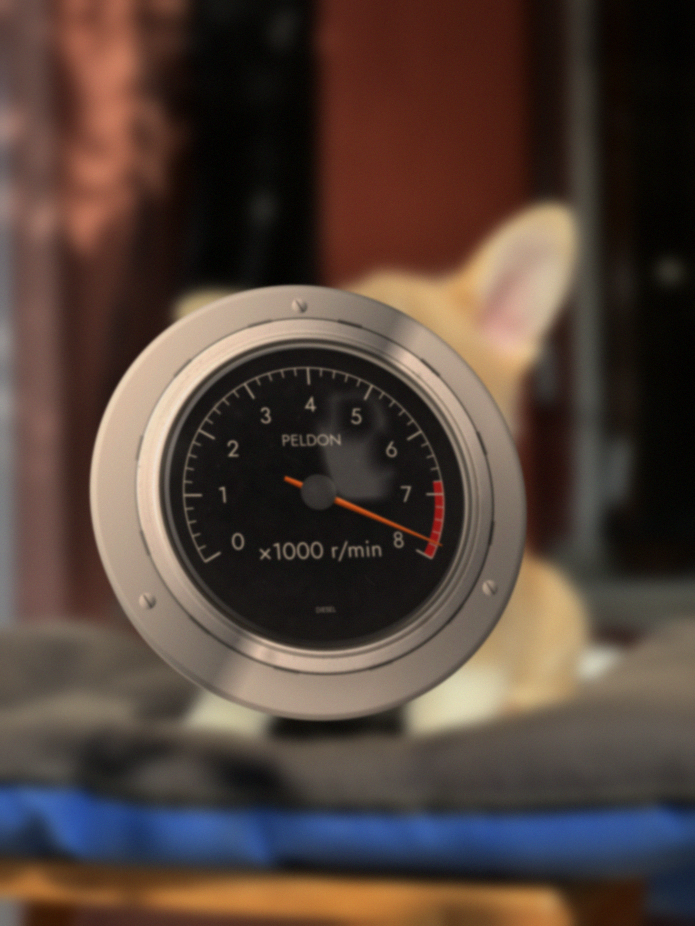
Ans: 7800,rpm
